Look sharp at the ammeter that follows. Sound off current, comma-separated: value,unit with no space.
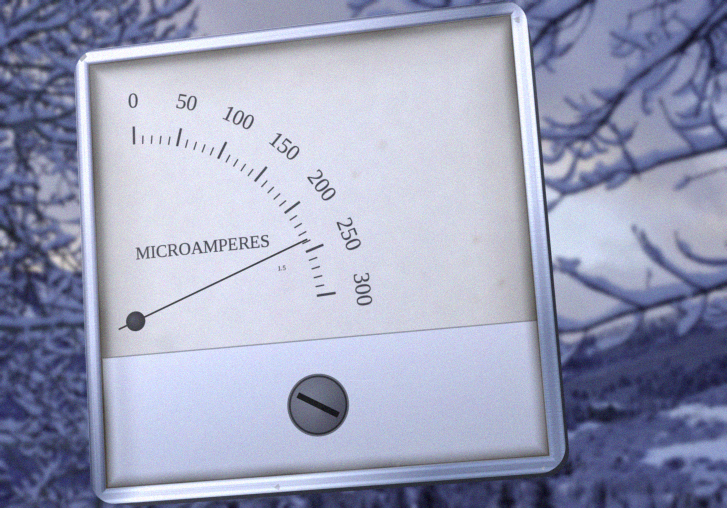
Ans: 240,µA
